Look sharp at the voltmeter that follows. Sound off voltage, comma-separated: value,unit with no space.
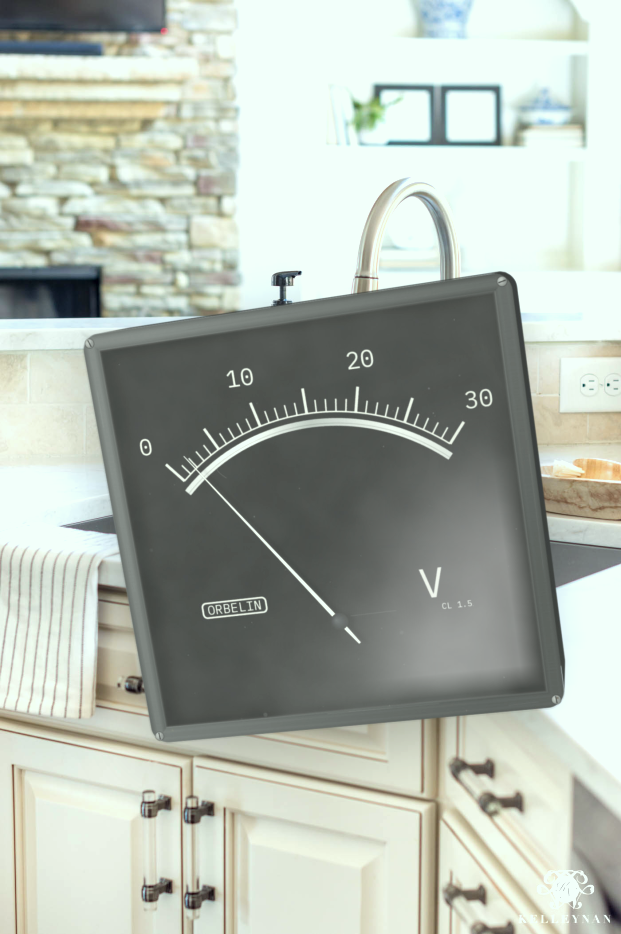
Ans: 2,V
